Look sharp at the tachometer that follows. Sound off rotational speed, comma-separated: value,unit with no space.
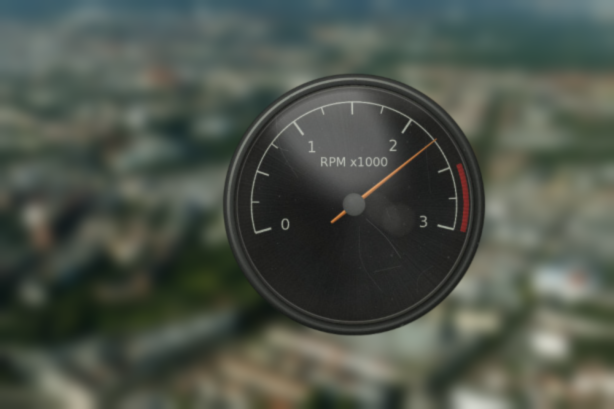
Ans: 2250,rpm
